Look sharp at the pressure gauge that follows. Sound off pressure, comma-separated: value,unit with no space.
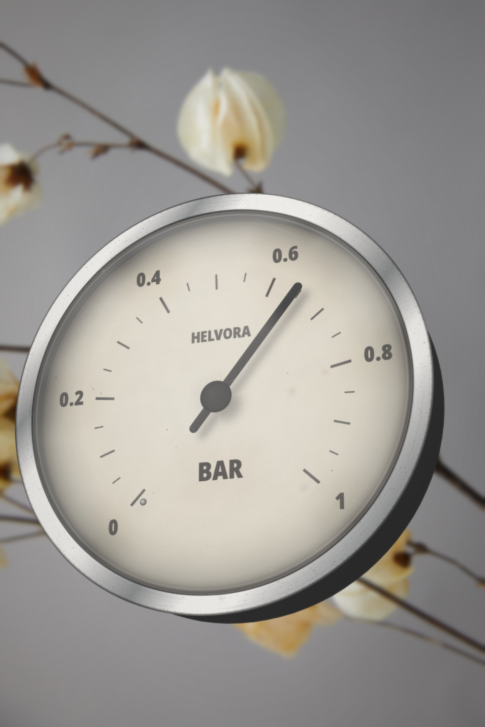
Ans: 0.65,bar
